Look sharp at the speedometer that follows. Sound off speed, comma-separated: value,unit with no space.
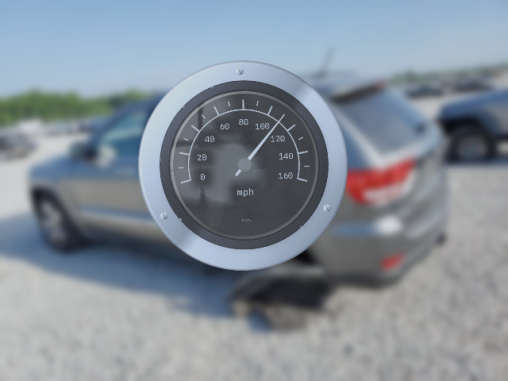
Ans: 110,mph
